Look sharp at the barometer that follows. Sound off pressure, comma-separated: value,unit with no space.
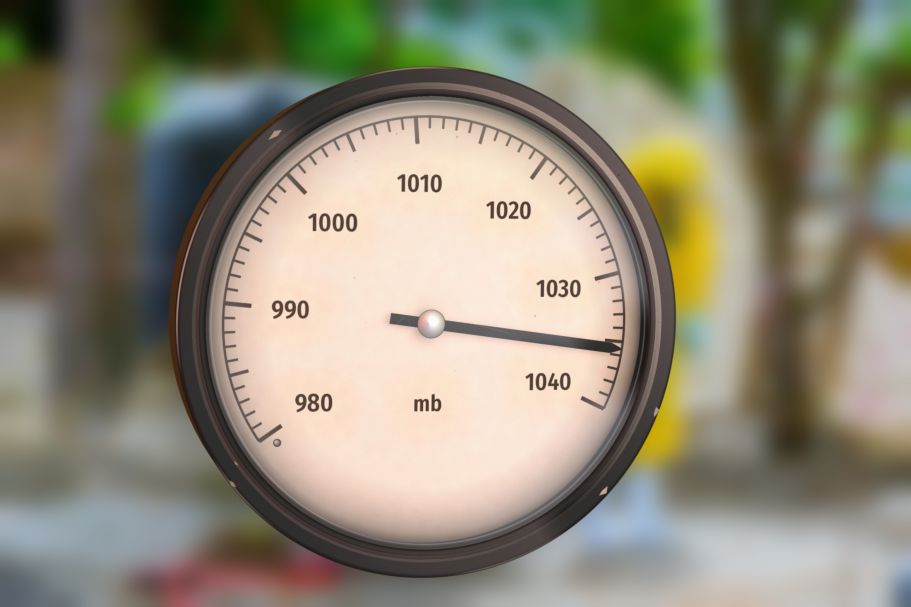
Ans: 1035.5,mbar
